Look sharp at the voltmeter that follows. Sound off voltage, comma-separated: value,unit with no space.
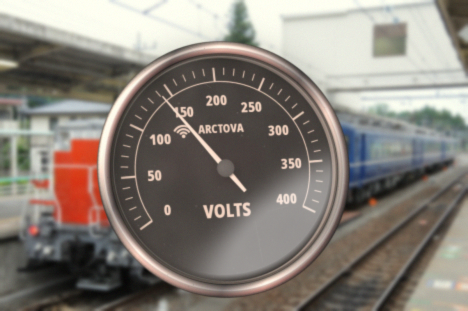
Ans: 140,V
